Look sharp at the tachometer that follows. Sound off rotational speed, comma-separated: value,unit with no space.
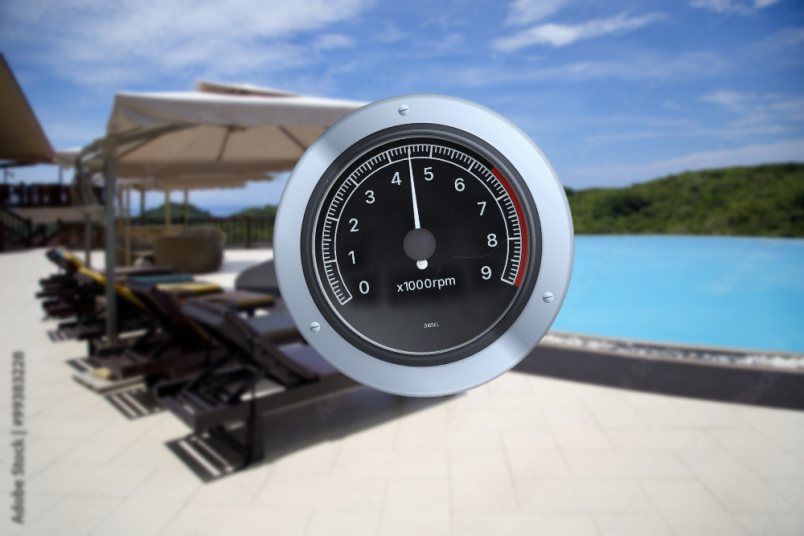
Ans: 4500,rpm
